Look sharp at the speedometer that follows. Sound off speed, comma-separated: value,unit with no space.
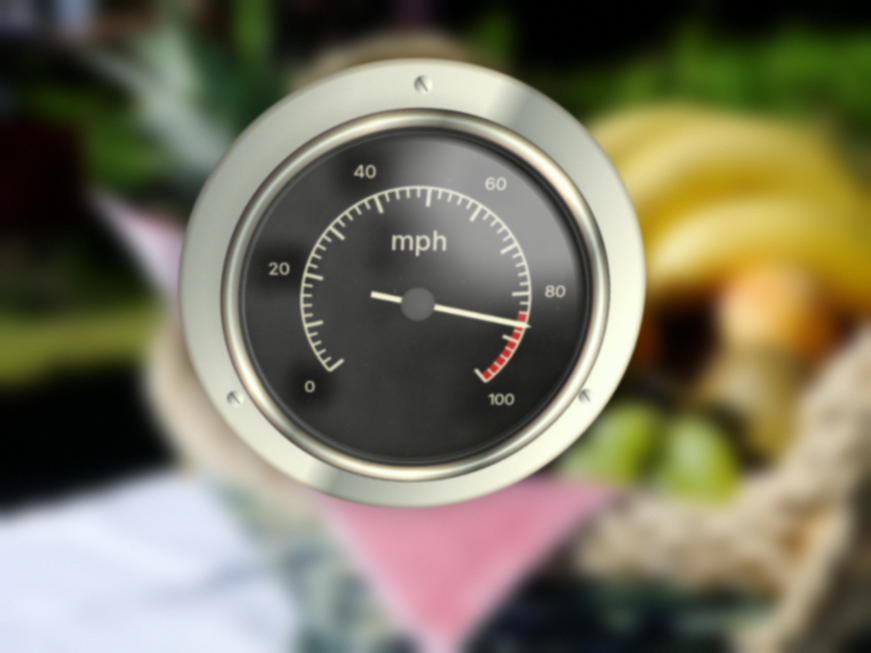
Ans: 86,mph
